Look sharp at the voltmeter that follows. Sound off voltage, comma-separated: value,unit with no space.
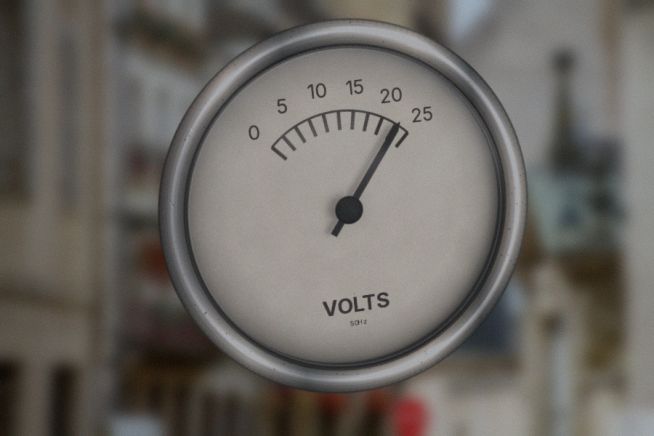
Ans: 22.5,V
